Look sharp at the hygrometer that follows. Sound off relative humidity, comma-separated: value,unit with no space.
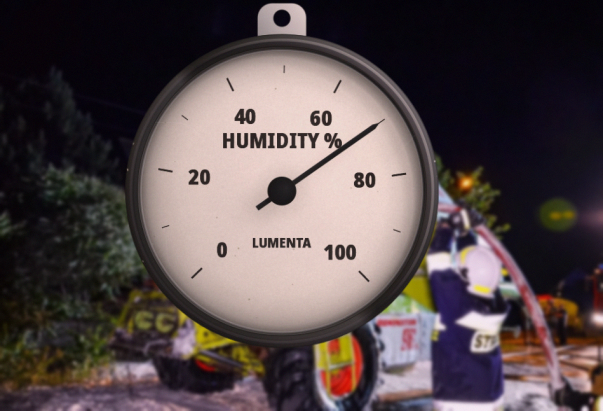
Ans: 70,%
